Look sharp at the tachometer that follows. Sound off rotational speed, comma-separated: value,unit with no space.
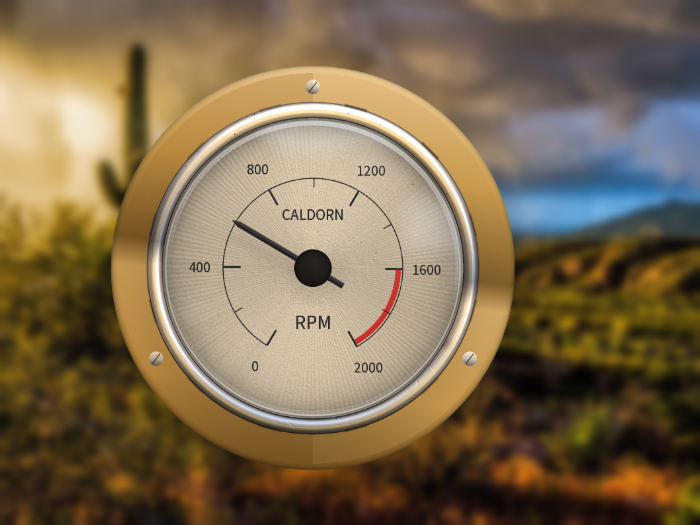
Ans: 600,rpm
